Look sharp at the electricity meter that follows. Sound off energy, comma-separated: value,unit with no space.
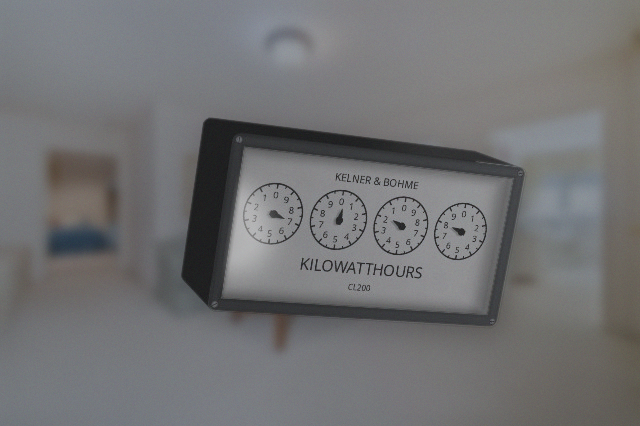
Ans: 7018,kWh
